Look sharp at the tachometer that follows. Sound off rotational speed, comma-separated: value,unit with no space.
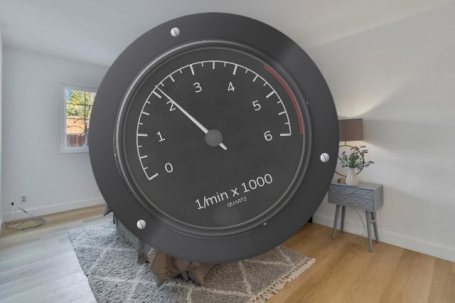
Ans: 2125,rpm
